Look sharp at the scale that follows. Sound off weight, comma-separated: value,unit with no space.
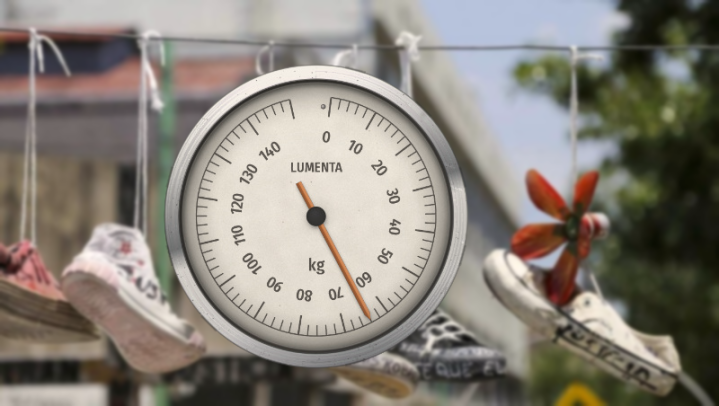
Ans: 64,kg
